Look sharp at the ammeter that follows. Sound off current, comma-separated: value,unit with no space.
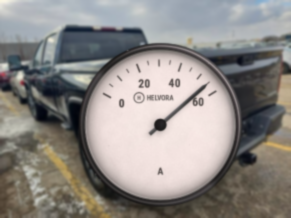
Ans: 55,A
